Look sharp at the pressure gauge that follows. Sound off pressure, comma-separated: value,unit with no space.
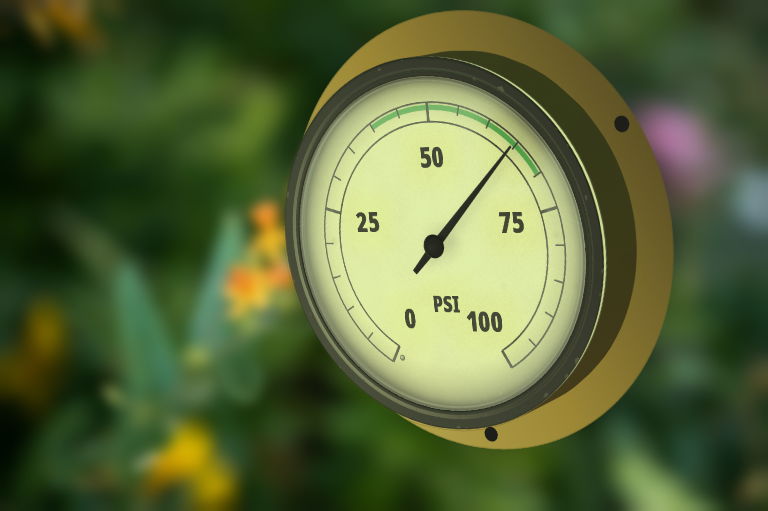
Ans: 65,psi
